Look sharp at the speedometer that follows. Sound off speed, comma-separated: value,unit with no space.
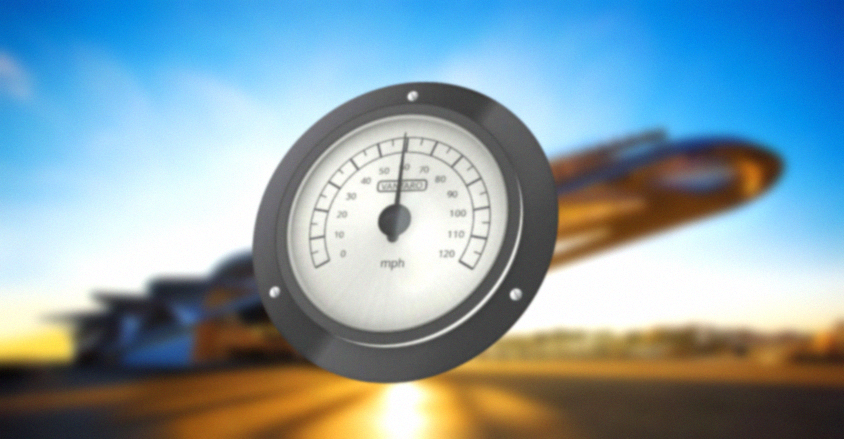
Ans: 60,mph
